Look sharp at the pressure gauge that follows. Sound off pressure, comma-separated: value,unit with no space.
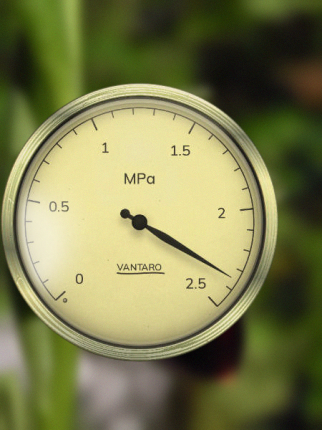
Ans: 2.35,MPa
